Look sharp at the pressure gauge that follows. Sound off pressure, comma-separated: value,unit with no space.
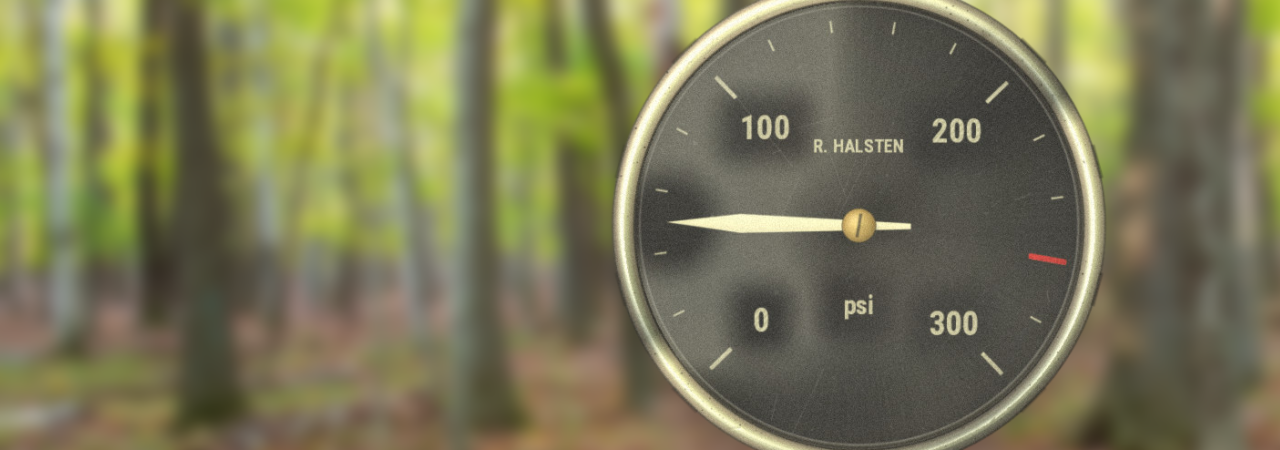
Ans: 50,psi
